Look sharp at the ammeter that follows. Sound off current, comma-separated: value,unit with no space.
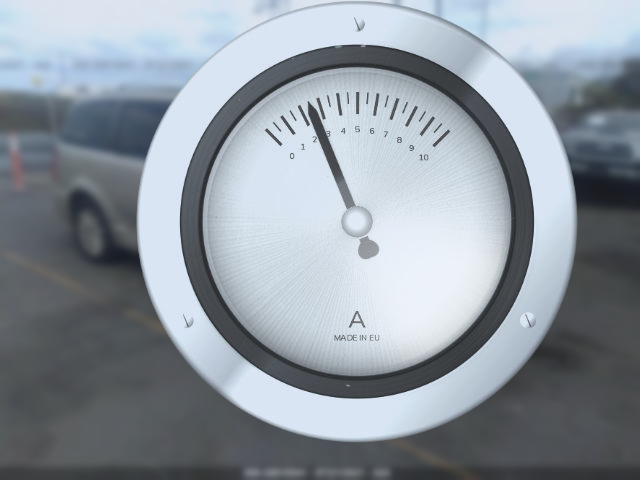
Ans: 2.5,A
